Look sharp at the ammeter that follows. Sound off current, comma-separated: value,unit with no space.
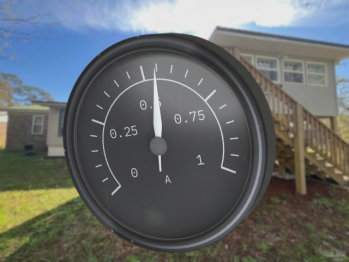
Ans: 0.55,A
